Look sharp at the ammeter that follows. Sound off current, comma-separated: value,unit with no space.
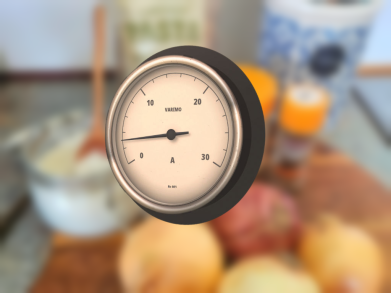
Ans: 3,A
